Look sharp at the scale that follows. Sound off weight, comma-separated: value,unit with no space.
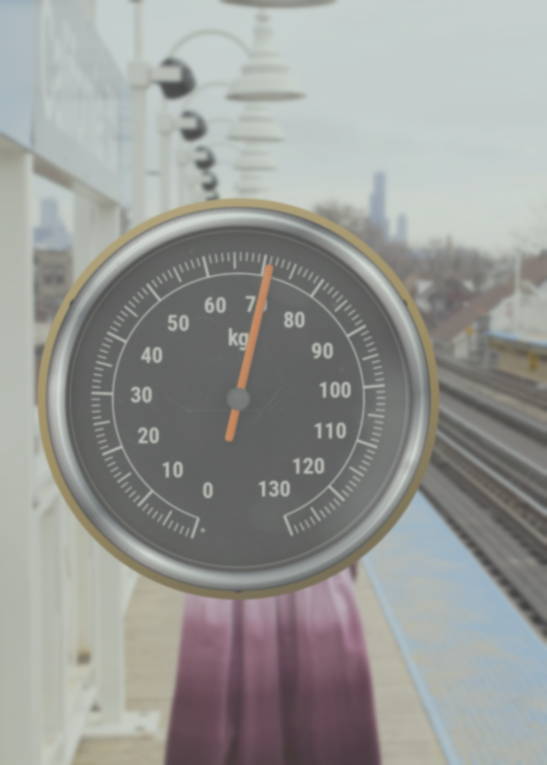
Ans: 71,kg
